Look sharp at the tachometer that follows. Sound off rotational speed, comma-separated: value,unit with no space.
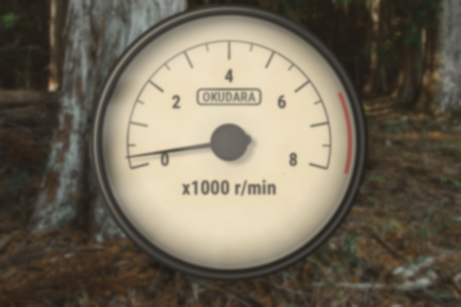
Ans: 250,rpm
